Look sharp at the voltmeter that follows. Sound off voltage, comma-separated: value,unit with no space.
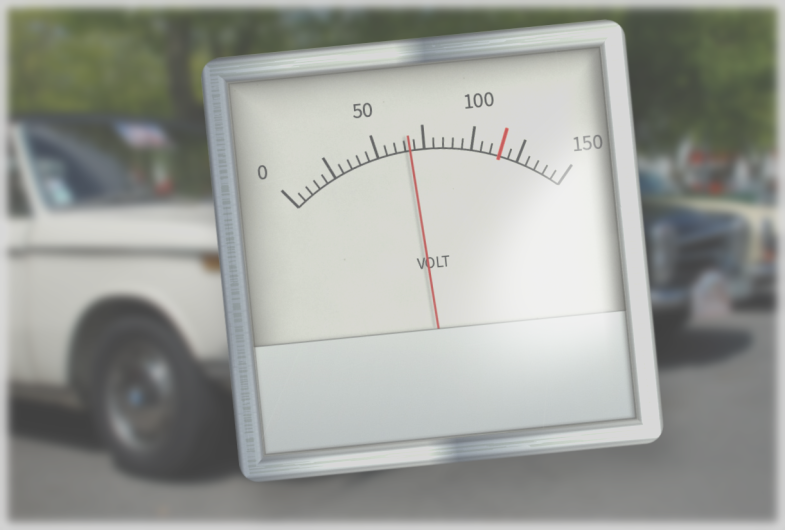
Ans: 67.5,V
